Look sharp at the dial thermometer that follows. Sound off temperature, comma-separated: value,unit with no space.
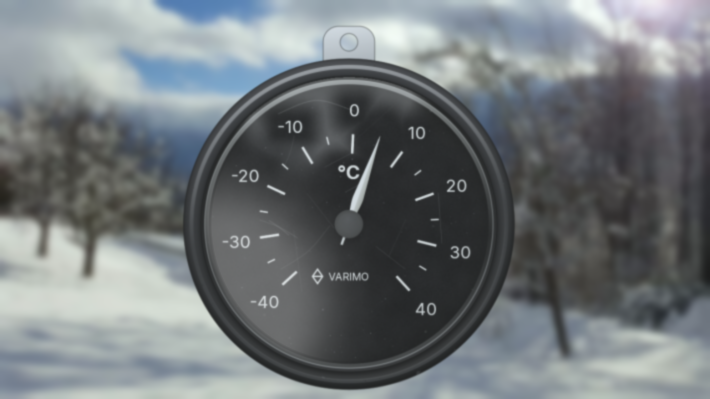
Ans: 5,°C
